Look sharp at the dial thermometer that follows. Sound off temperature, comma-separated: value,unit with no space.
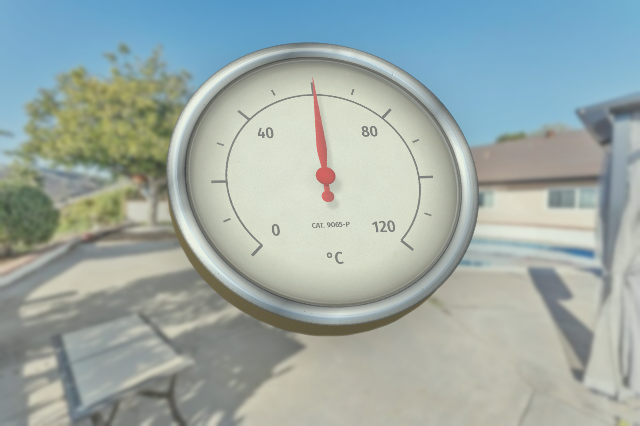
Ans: 60,°C
